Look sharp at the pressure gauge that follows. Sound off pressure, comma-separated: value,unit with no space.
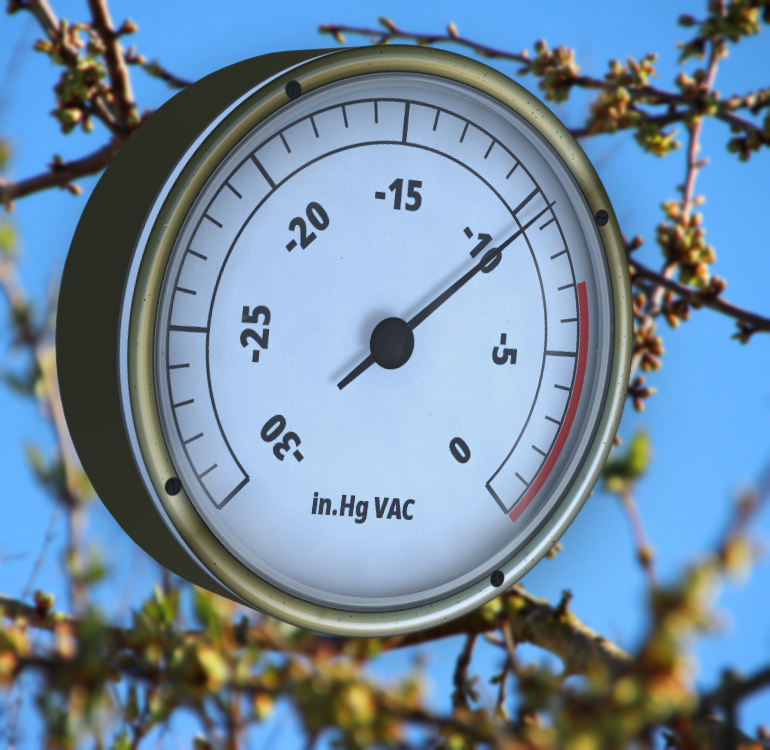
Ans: -9.5,inHg
